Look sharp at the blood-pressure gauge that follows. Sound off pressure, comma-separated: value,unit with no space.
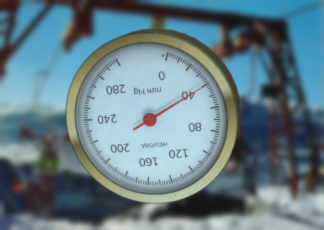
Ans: 40,mmHg
